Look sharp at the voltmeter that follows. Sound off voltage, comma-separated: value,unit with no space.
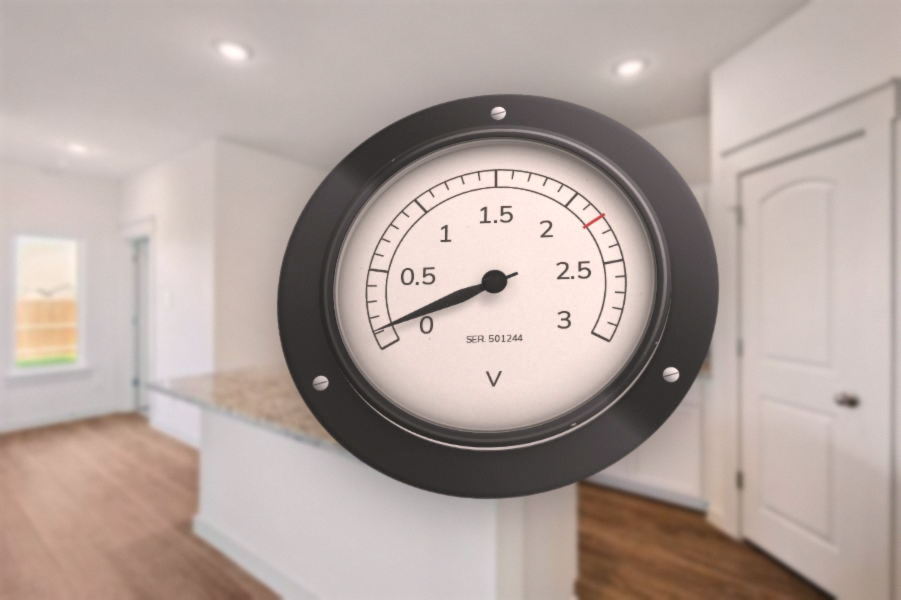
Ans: 0.1,V
